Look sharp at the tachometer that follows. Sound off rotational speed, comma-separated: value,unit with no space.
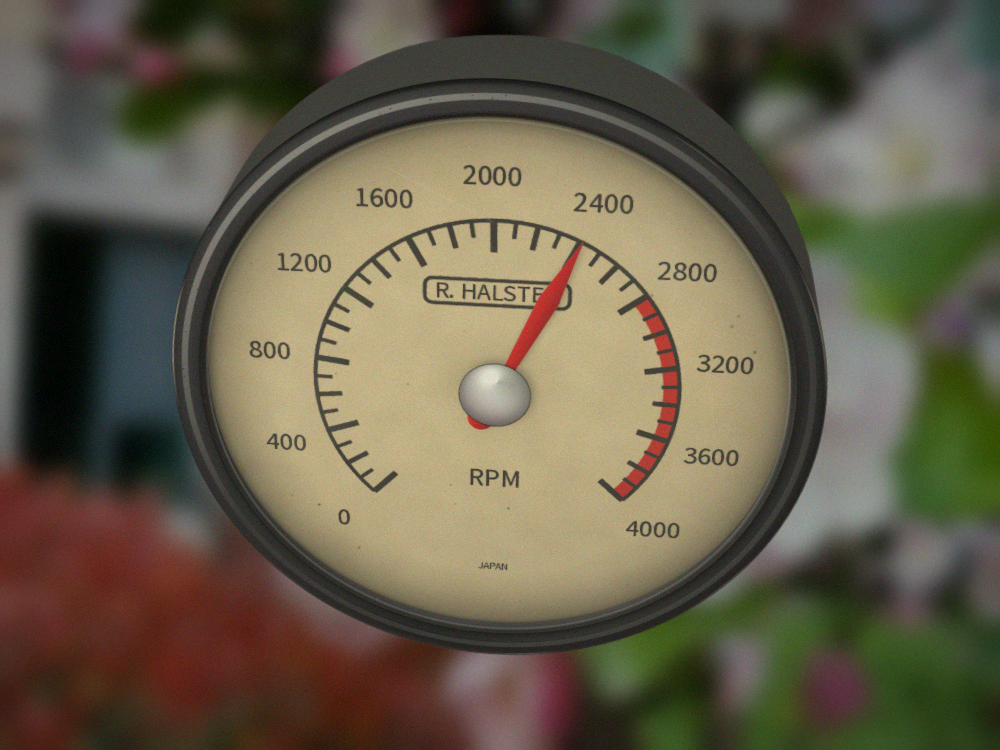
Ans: 2400,rpm
